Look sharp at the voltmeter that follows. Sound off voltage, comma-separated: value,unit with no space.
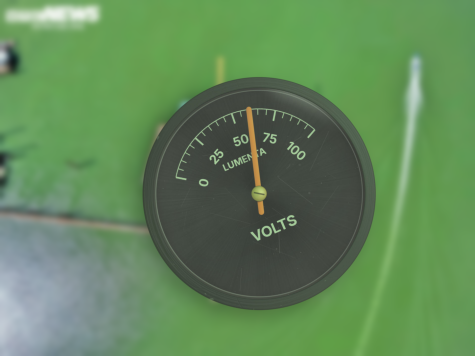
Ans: 60,V
